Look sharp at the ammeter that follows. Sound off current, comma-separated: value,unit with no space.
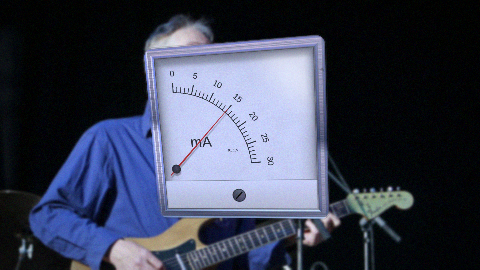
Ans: 15,mA
